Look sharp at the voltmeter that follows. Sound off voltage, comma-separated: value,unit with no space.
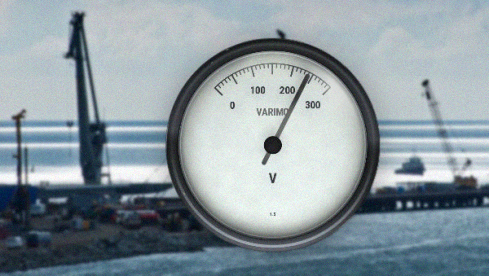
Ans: 240,V
